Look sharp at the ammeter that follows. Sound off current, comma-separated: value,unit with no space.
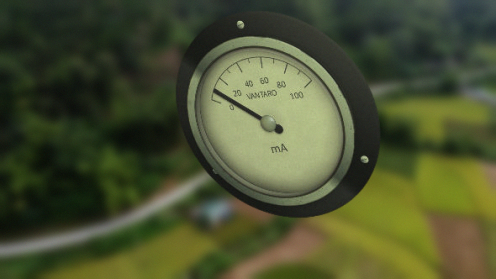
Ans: 10,mA
